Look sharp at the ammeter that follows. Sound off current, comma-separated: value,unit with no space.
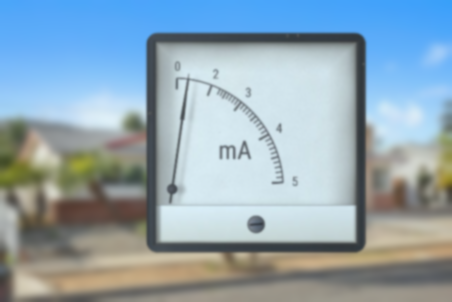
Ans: 1,mA
